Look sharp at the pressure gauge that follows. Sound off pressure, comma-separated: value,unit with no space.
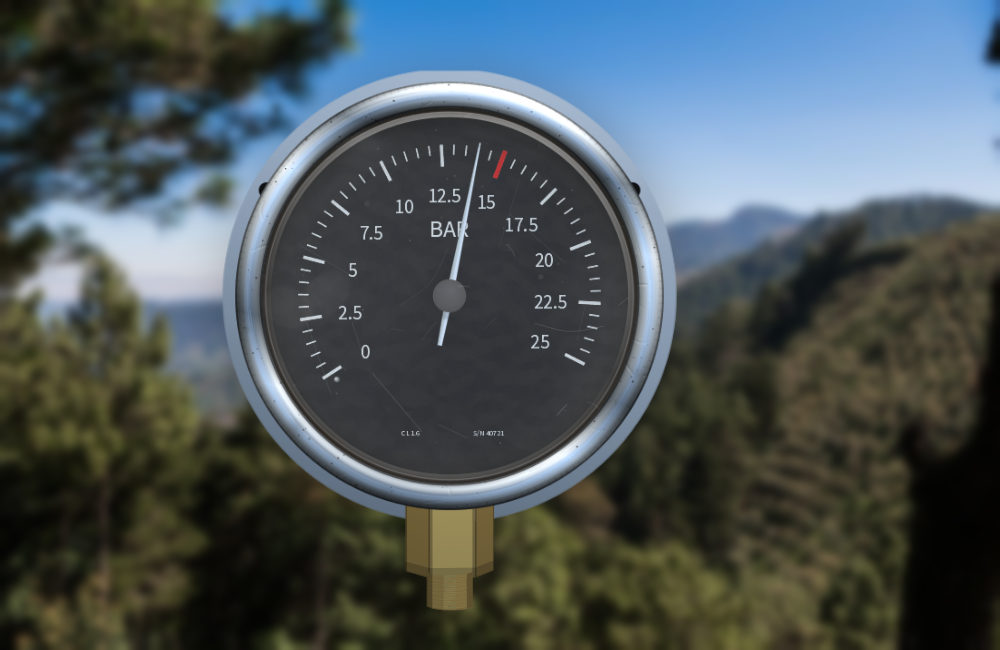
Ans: 14,bar
